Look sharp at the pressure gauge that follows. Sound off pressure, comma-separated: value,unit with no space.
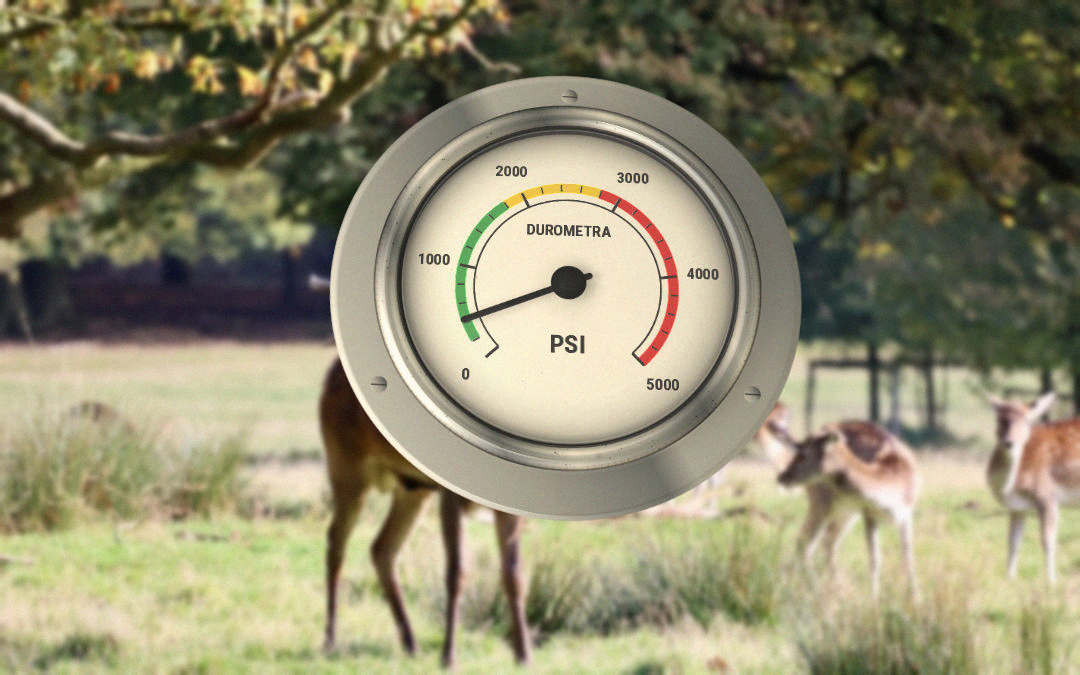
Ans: 400,psi
